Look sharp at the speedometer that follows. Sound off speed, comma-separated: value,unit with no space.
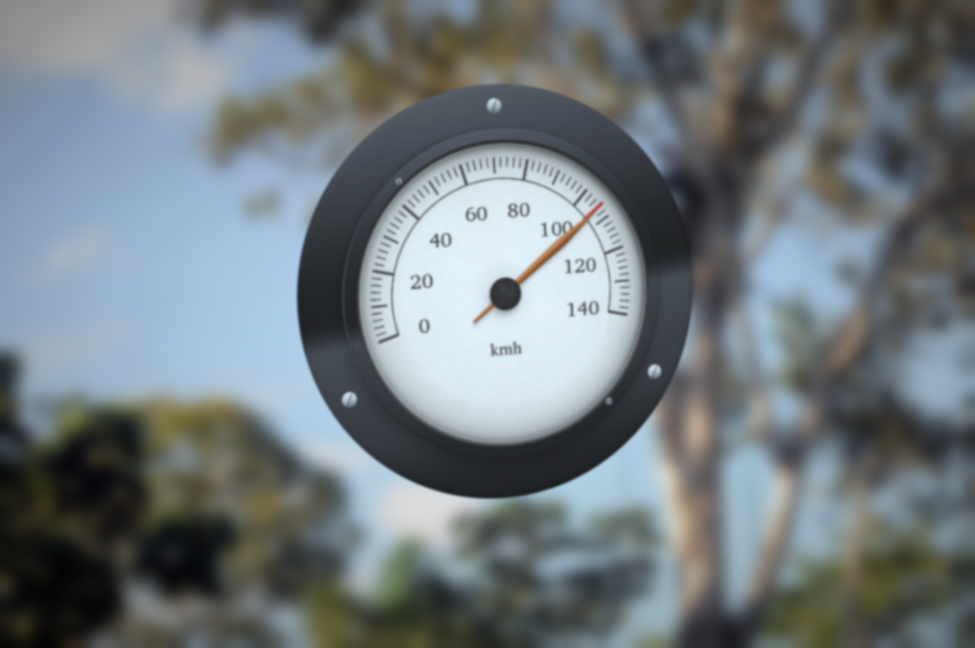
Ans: 106,km/h
